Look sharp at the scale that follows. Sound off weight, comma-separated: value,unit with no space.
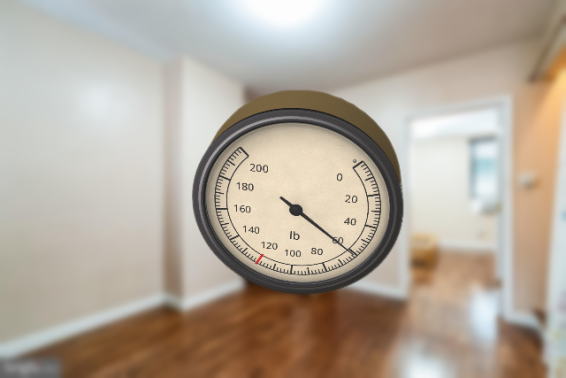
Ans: 60,lb
